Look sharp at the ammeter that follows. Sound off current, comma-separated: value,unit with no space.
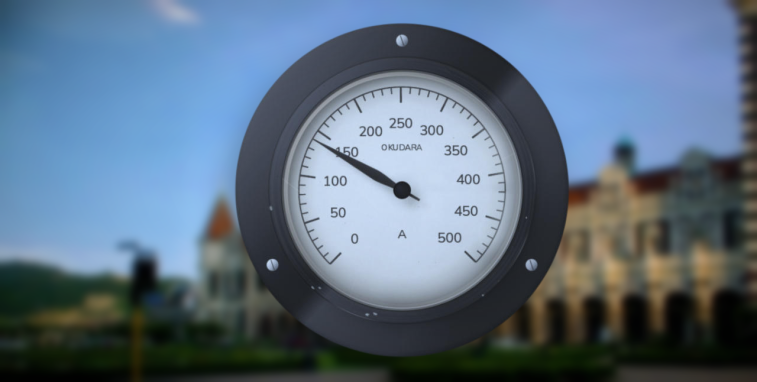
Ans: 140,A
